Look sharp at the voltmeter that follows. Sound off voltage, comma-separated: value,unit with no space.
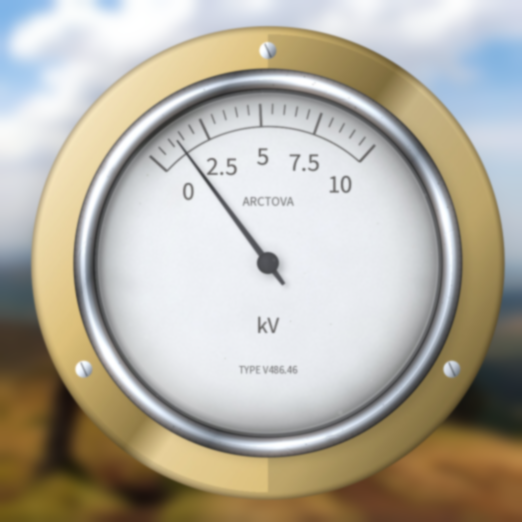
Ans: 1.25,kV
